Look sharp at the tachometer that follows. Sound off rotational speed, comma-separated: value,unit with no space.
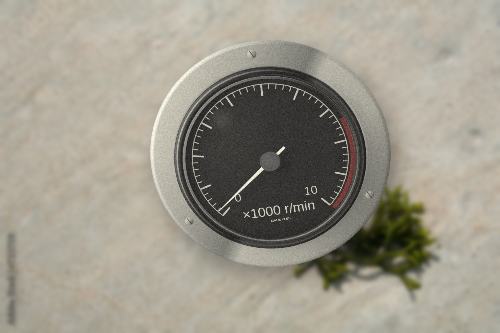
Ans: 200,rpm
